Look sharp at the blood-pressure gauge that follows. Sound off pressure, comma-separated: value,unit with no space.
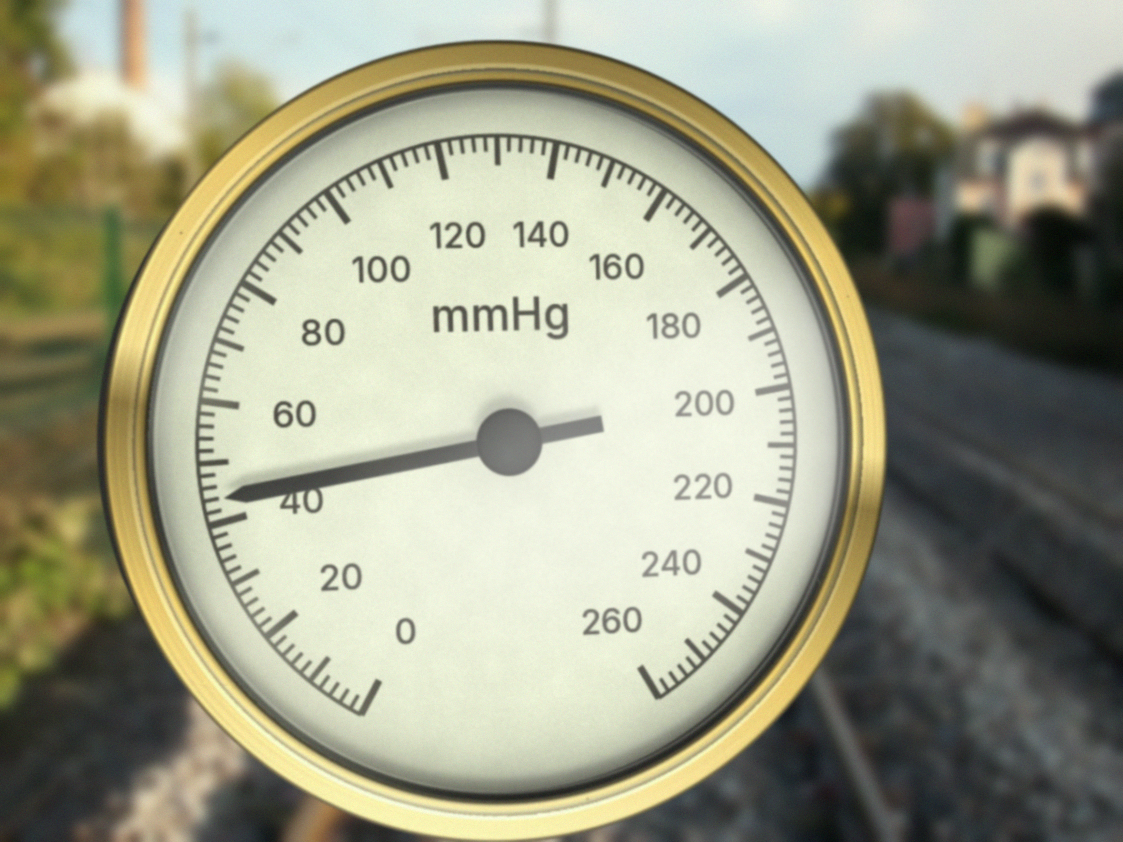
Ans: 44,mmHg
